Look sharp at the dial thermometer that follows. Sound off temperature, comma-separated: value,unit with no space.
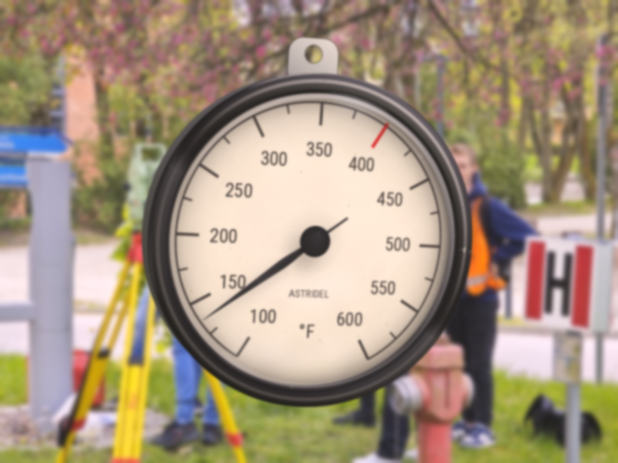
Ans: 137.5,°F
